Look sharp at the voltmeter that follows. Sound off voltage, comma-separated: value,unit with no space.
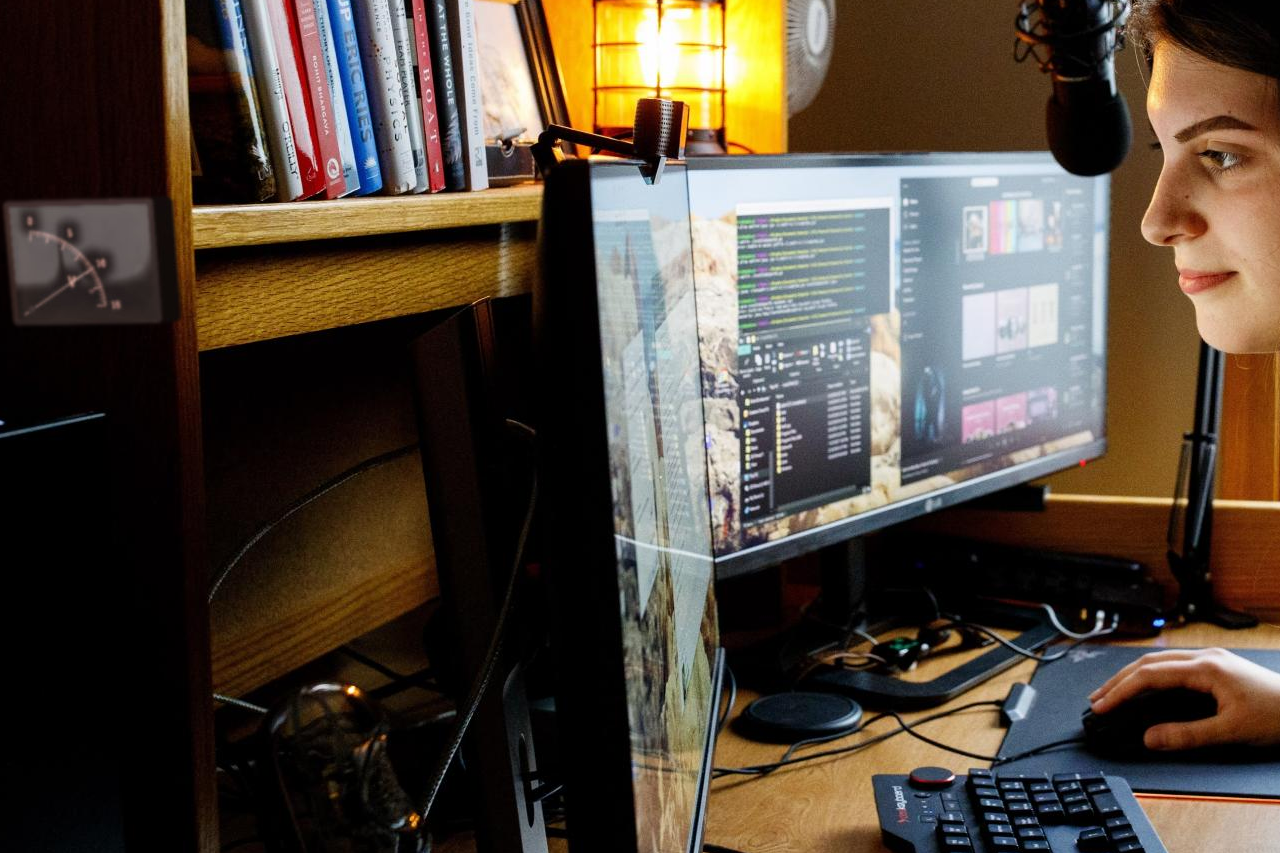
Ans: 10,V
